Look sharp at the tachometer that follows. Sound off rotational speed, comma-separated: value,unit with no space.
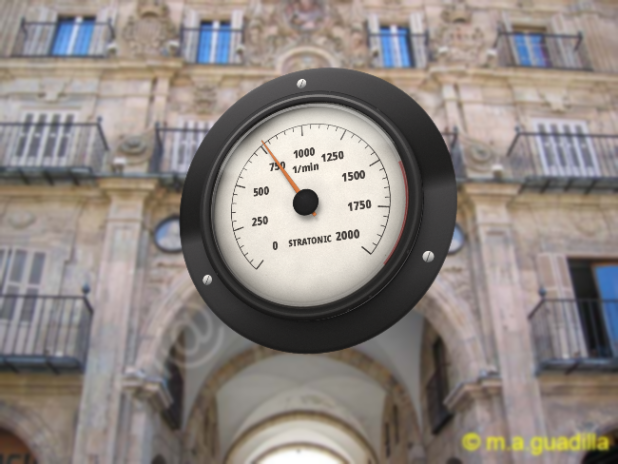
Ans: 775,rpm
